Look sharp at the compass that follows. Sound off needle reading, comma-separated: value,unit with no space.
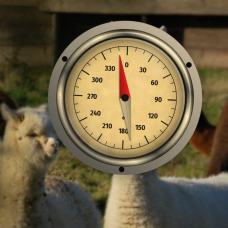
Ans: 350,°
